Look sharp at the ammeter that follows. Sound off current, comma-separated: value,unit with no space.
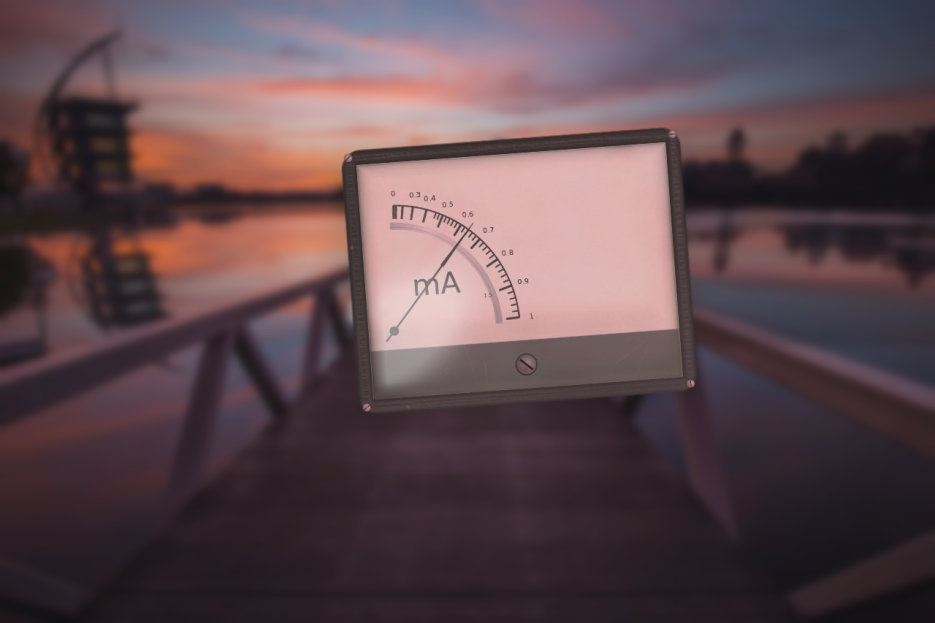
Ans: 0.64,mA
